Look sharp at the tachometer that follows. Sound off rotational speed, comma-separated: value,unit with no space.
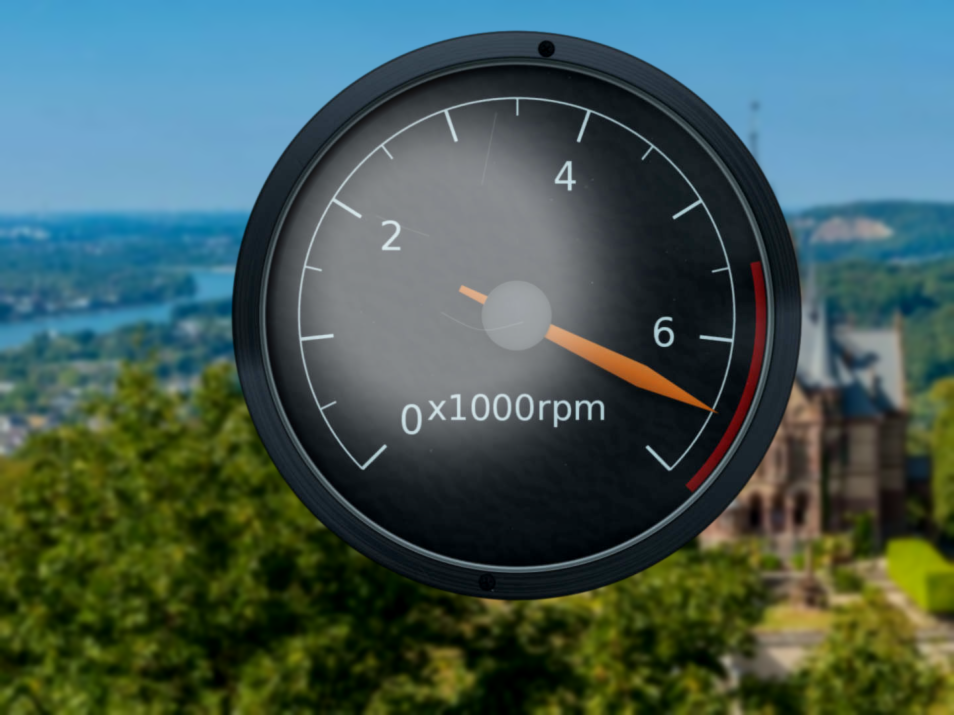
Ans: 6500,rpm
